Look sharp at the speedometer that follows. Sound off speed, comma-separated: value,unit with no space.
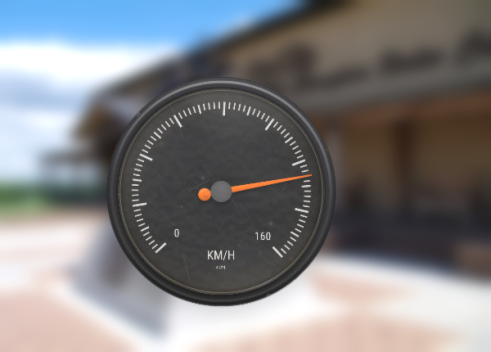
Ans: 126,km/h
